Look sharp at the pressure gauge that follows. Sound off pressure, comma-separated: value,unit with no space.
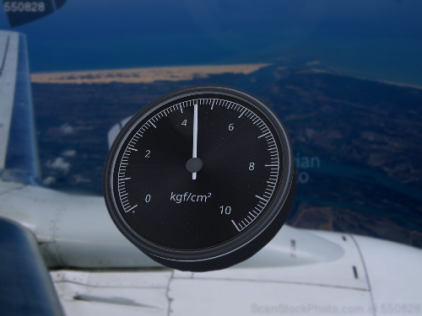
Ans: 4.5,kg/cm²
